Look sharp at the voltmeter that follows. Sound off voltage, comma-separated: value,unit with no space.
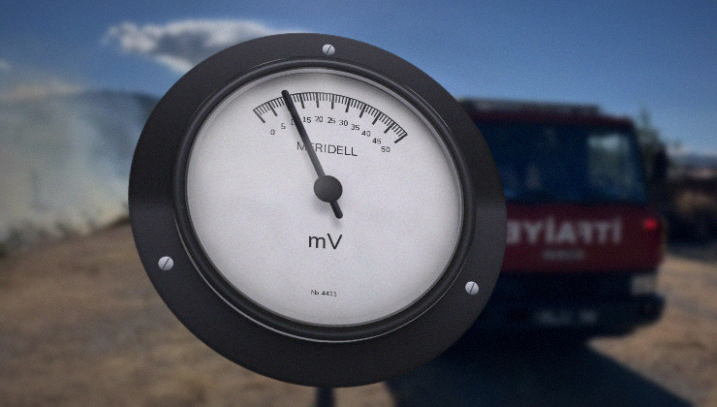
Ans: 10,mV
